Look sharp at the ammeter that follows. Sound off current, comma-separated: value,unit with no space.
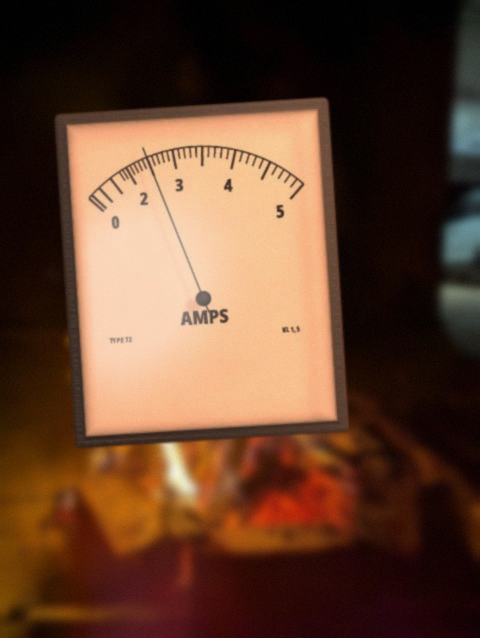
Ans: 2.5,A
